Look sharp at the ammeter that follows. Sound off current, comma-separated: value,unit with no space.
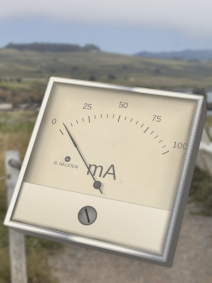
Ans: 5,mA
